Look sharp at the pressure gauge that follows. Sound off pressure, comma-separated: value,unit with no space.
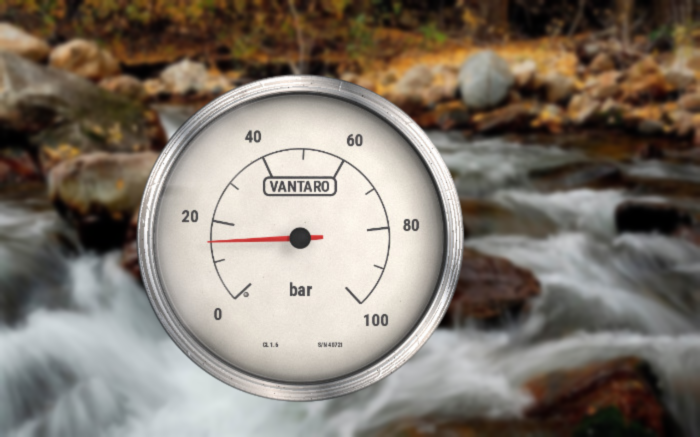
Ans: 15,bar
